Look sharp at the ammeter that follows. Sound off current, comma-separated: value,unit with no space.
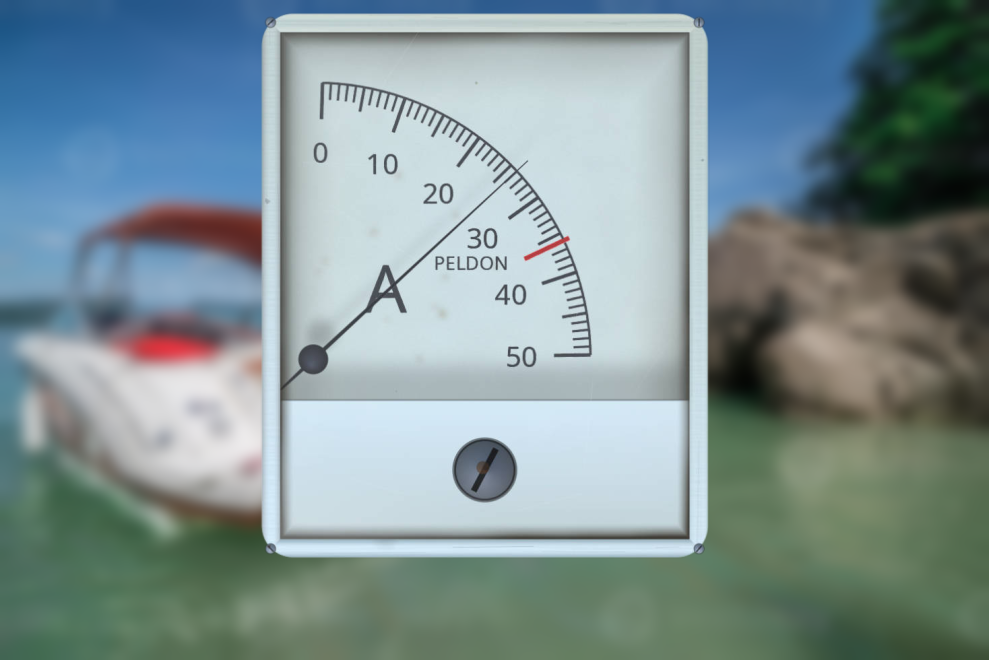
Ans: 26,A
